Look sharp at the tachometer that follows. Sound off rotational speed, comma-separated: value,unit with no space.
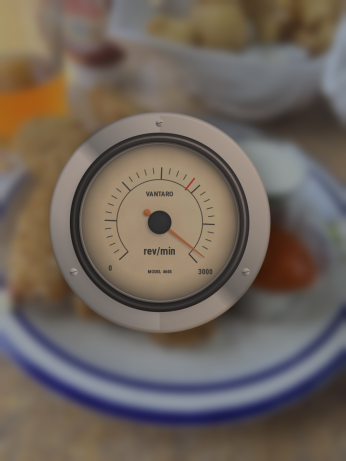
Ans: 2900,rpm
